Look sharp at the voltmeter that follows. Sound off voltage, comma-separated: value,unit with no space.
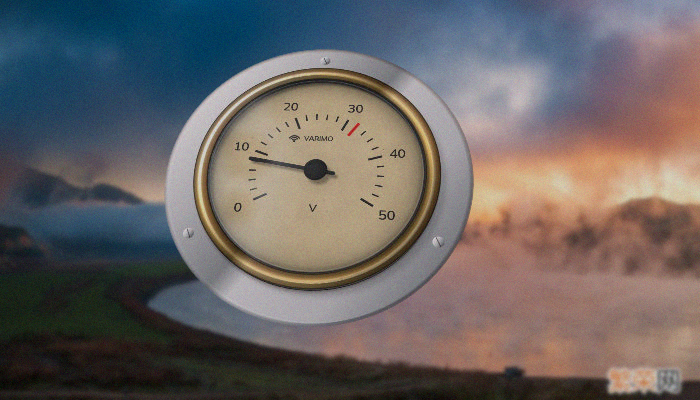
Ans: 8,V
